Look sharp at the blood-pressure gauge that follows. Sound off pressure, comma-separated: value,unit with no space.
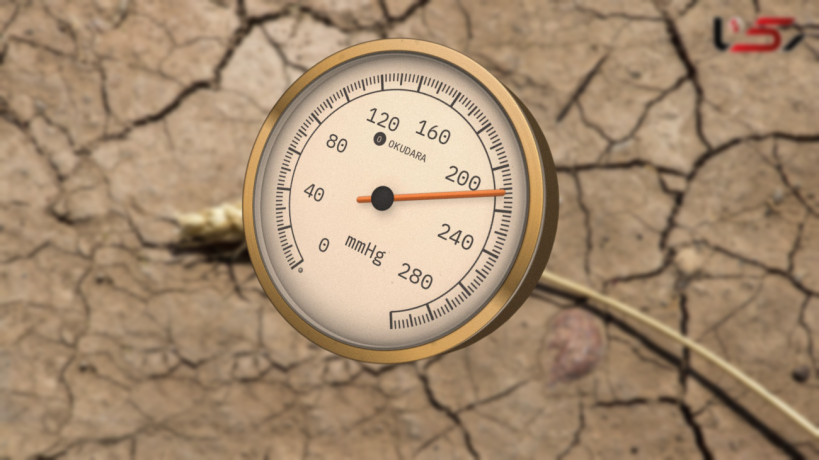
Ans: 212,mmHg
